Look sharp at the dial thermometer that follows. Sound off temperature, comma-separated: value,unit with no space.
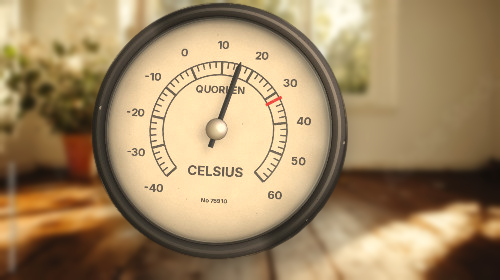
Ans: 16,°C
